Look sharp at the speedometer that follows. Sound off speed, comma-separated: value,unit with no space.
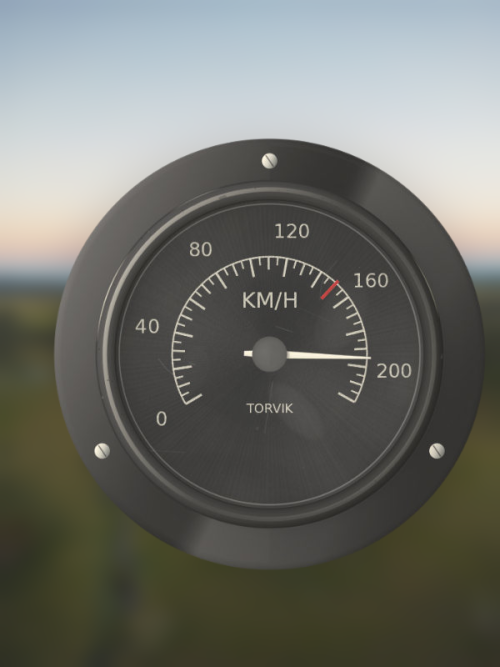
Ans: 195,km/h
